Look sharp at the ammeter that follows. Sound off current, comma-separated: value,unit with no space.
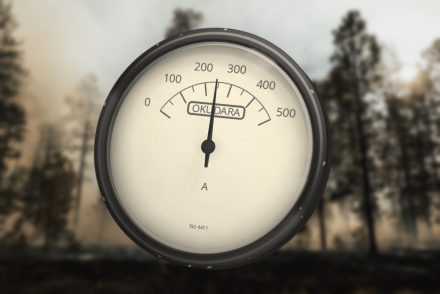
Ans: 250,A
